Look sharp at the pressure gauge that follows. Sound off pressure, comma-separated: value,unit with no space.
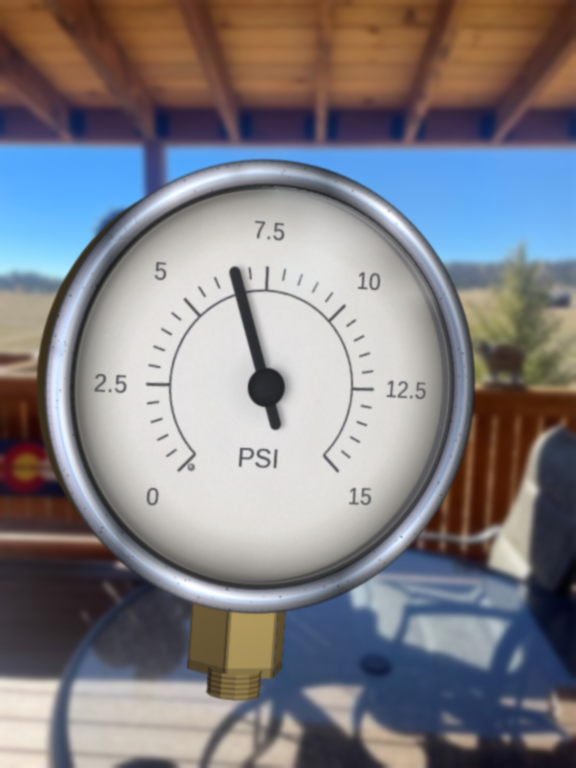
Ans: 6.5,psi
